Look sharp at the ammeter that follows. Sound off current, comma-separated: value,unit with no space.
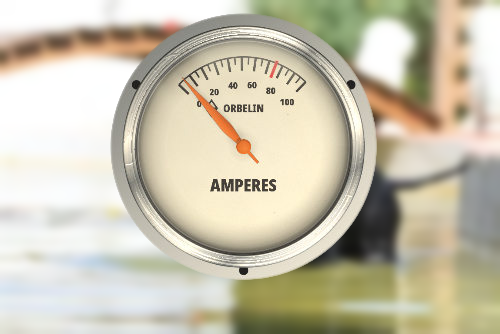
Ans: 5,A
